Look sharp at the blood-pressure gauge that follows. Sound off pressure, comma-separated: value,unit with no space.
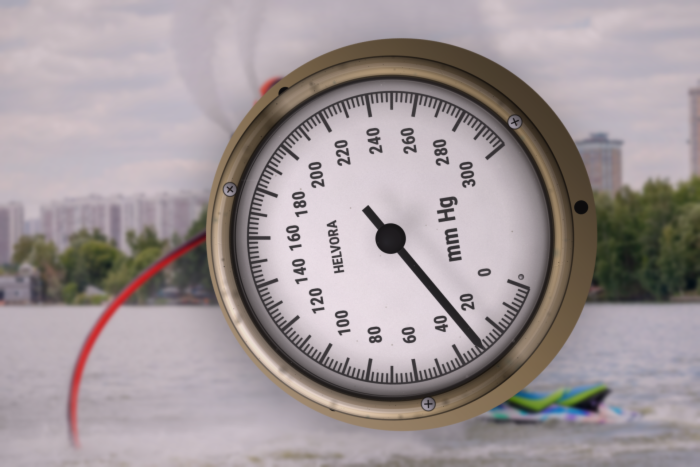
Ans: 30,mmHg
